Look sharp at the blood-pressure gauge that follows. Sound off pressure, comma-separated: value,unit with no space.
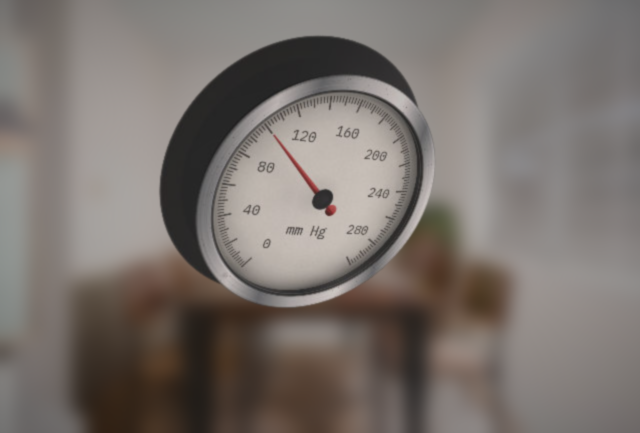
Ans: 100,mmHg
